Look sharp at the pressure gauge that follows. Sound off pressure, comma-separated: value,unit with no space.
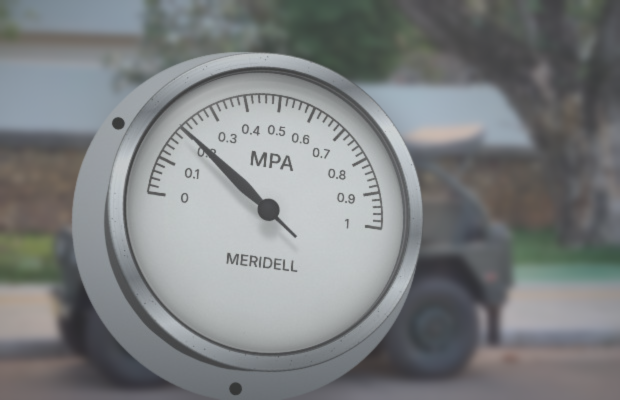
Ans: 0.2,MPa
